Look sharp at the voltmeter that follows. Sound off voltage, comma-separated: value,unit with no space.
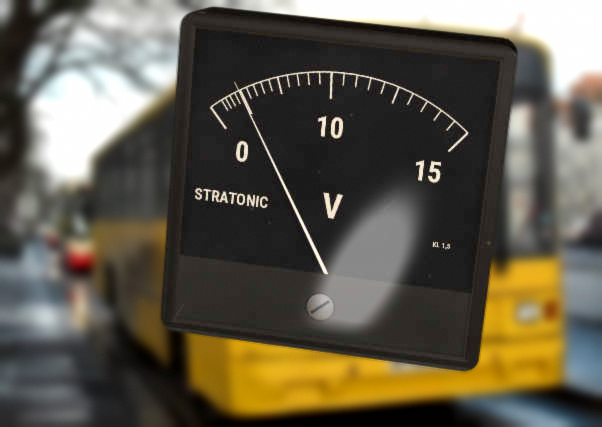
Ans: 5,V
